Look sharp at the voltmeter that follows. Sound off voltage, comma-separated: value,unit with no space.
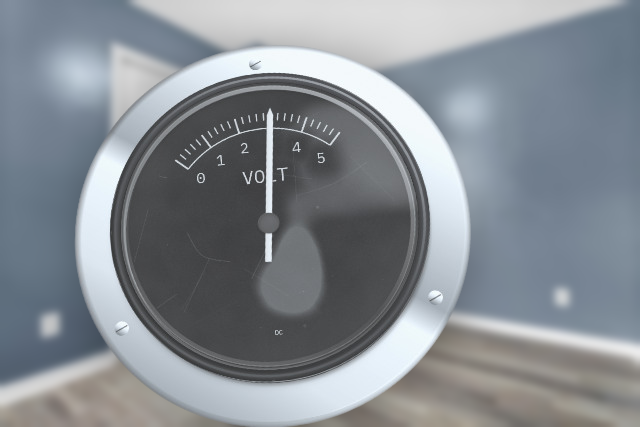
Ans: 3,V
